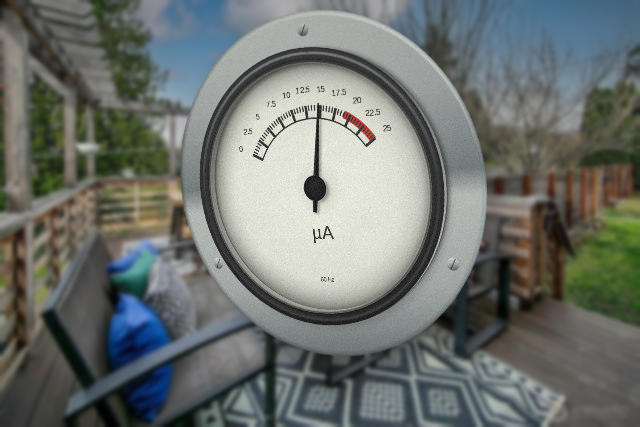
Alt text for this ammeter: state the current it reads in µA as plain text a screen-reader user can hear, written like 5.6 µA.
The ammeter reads 15 µA
